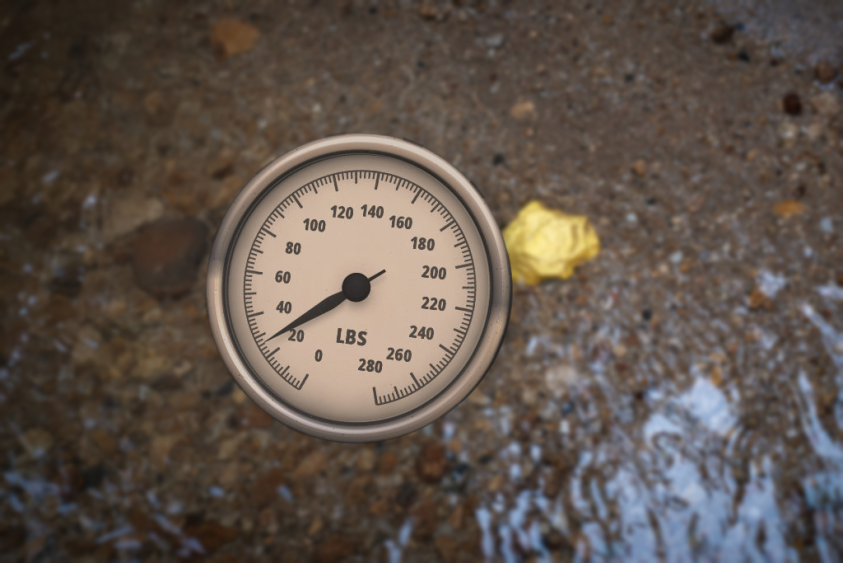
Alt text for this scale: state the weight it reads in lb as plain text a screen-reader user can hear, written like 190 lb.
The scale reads 26 lb
